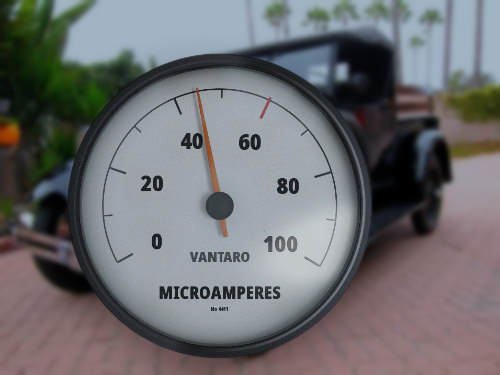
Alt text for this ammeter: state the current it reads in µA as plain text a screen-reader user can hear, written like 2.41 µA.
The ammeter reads 45 µA
